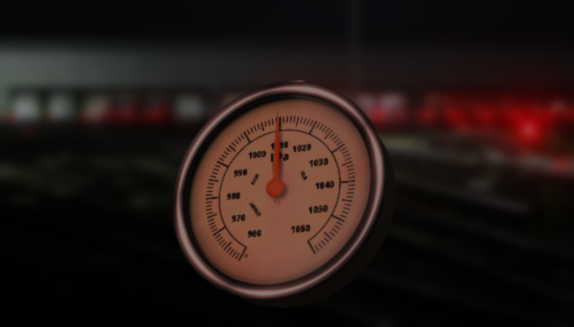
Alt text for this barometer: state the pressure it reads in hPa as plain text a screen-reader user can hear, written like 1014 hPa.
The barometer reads 1010 hPa
